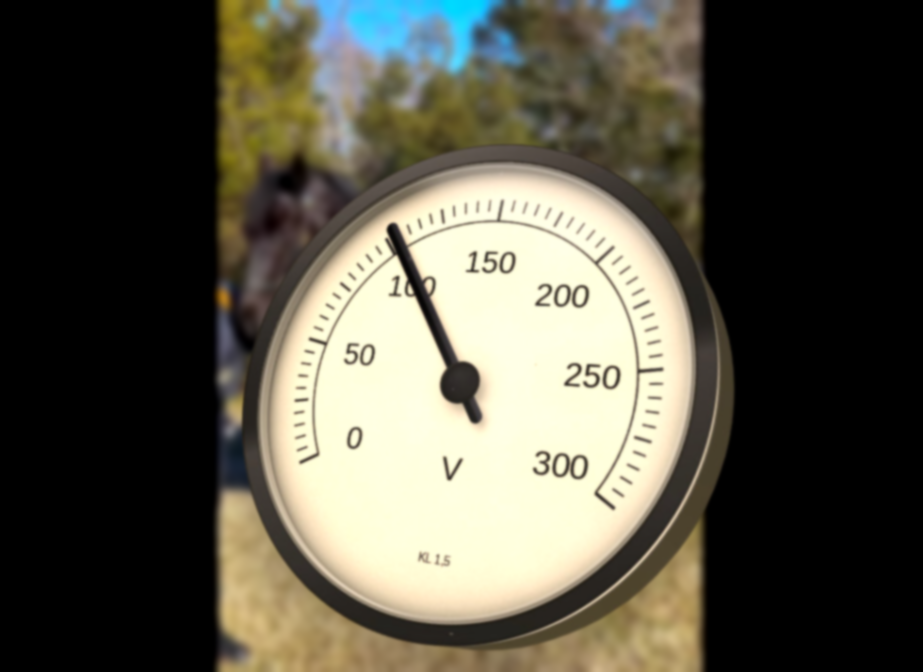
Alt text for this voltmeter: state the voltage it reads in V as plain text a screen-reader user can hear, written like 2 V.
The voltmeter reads 105 V
